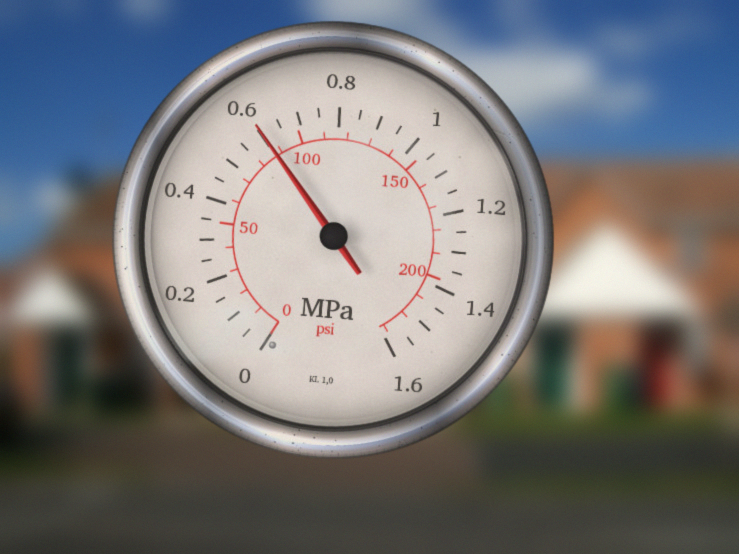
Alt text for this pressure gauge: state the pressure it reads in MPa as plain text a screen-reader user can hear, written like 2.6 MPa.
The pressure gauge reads 0.6 MPa
